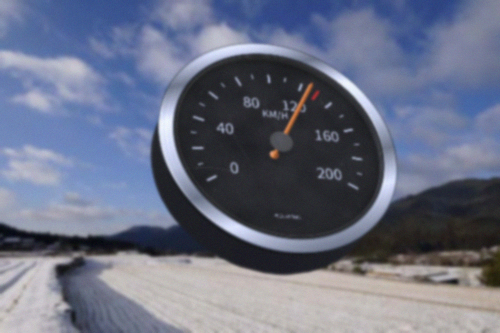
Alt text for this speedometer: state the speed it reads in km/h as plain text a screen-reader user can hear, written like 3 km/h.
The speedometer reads 125 km/h
